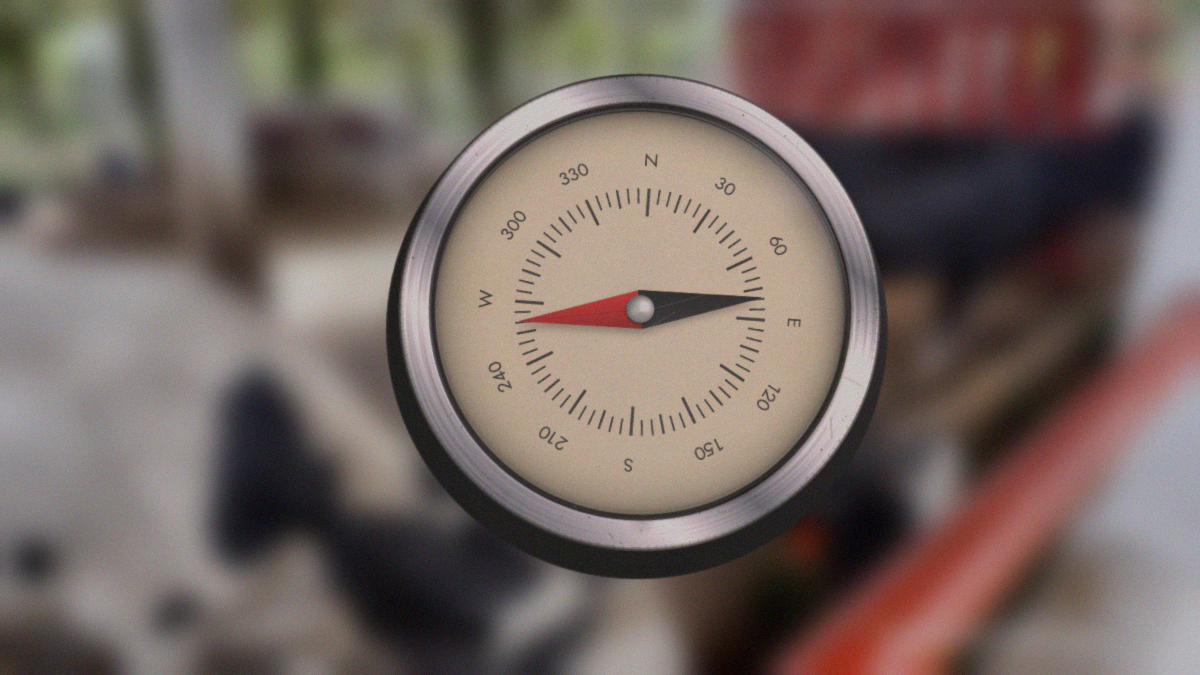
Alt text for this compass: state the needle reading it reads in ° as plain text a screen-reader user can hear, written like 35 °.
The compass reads 260 °
